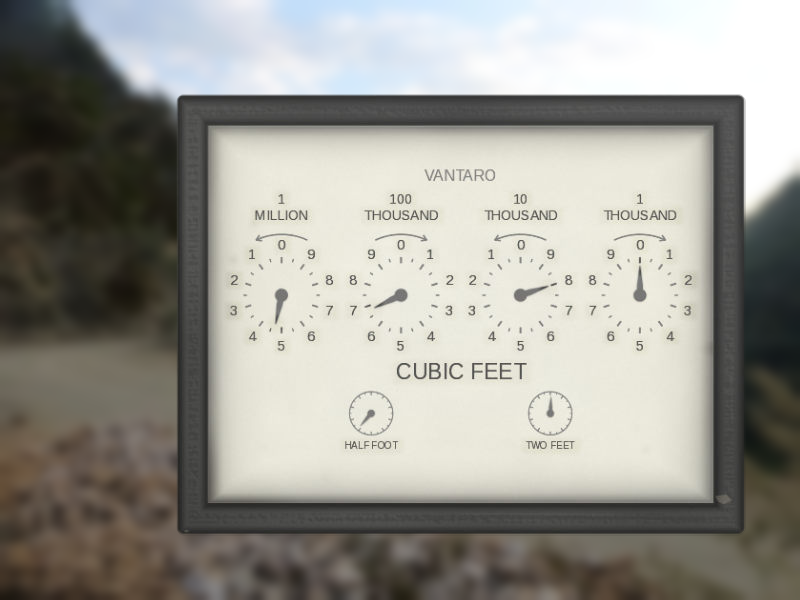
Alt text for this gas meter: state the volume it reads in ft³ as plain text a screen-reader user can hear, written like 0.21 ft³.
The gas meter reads 468000 ft³
